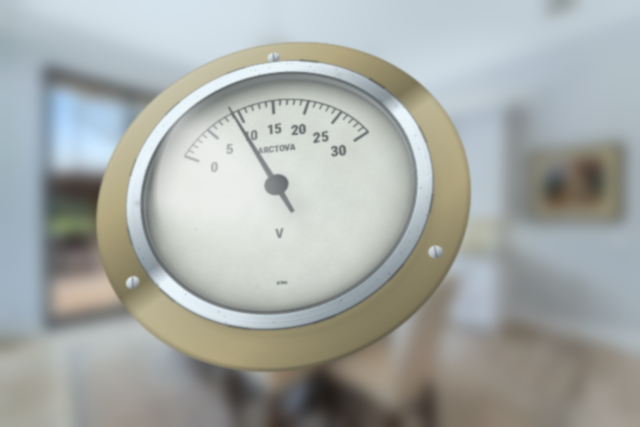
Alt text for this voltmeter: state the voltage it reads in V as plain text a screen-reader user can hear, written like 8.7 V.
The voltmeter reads 9 V
